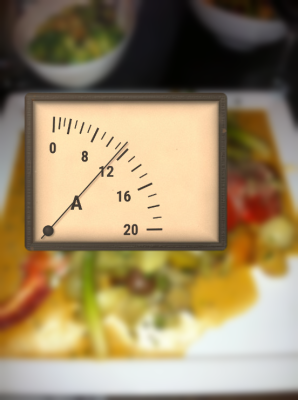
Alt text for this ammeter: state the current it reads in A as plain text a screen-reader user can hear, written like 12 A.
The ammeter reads 11.5 A
